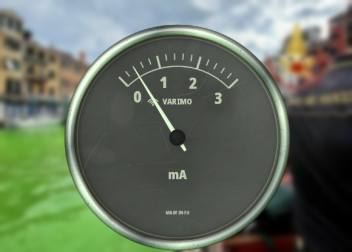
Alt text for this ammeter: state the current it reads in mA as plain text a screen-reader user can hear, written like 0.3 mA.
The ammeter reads 0.4 mA
